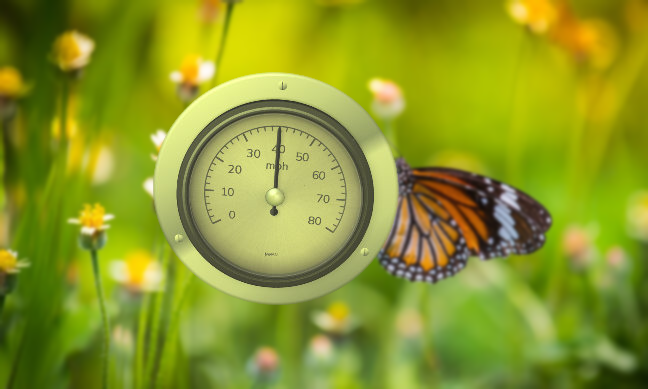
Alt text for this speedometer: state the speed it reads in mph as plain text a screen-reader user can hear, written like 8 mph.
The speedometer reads 40 mph
